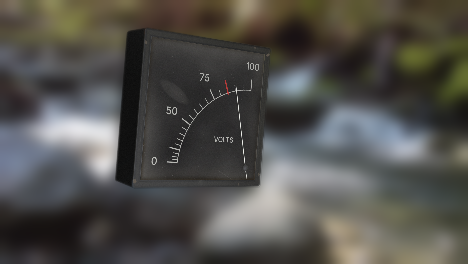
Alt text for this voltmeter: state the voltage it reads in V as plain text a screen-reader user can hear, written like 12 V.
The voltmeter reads 90 V
